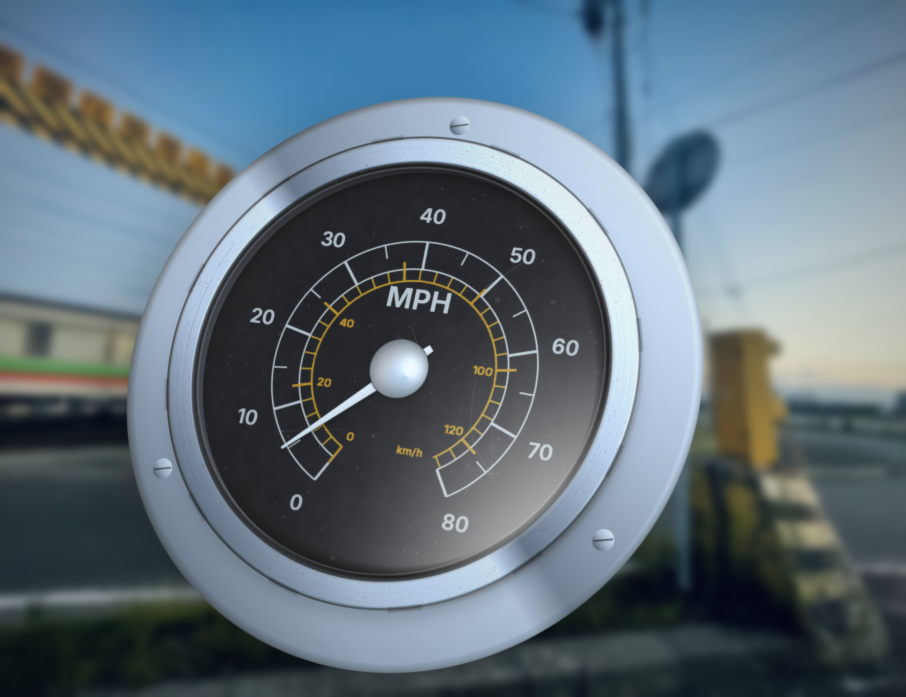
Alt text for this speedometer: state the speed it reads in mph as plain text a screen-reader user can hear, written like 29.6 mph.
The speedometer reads 5 mph
